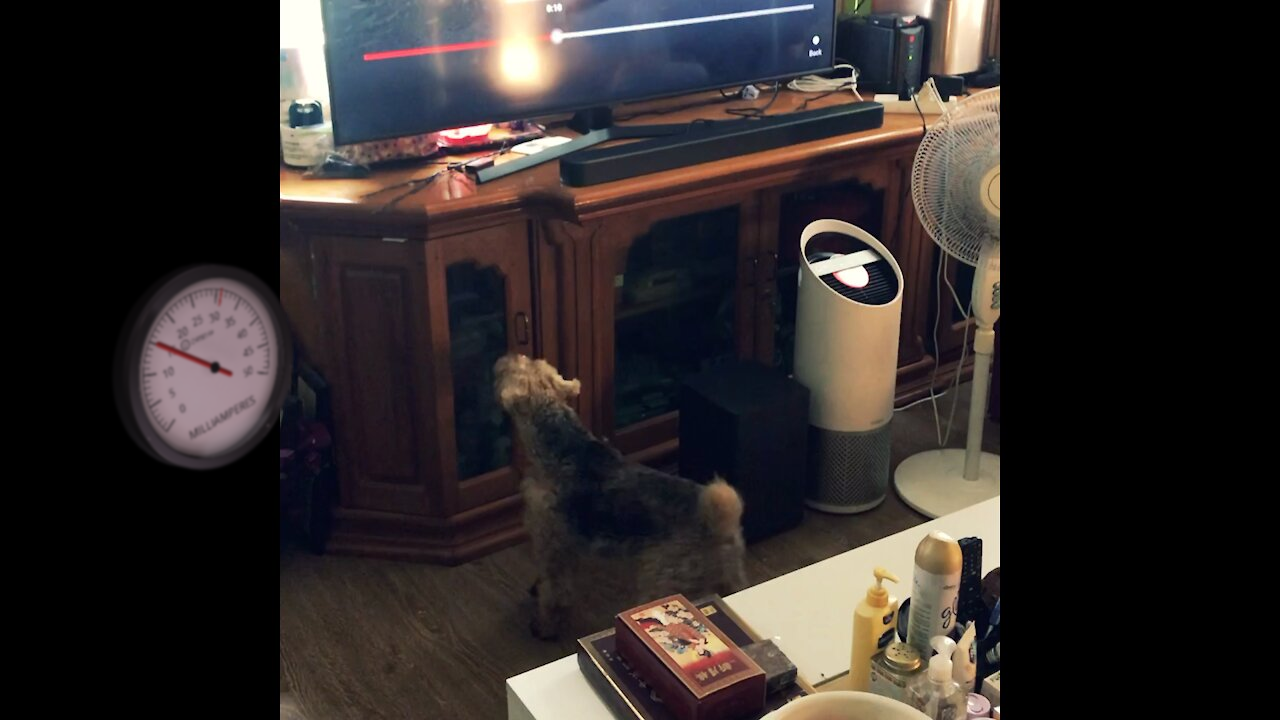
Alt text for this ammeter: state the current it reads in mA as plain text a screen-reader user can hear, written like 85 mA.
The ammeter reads 15 mA
